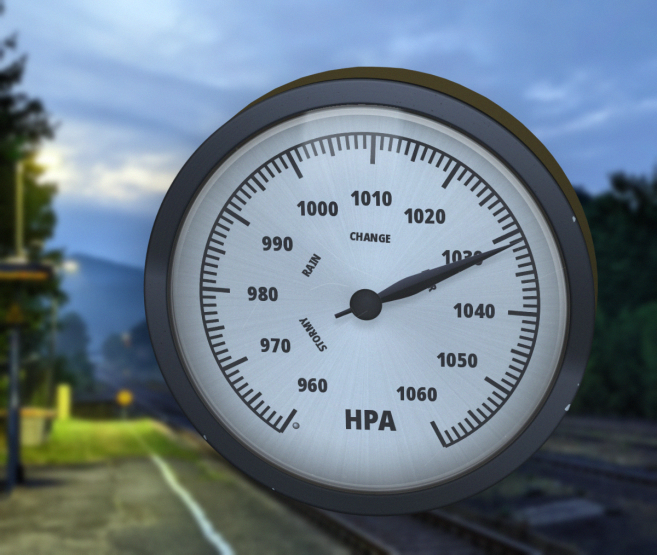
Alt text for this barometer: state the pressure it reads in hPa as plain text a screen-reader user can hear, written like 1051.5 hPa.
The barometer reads 1031 hPa
